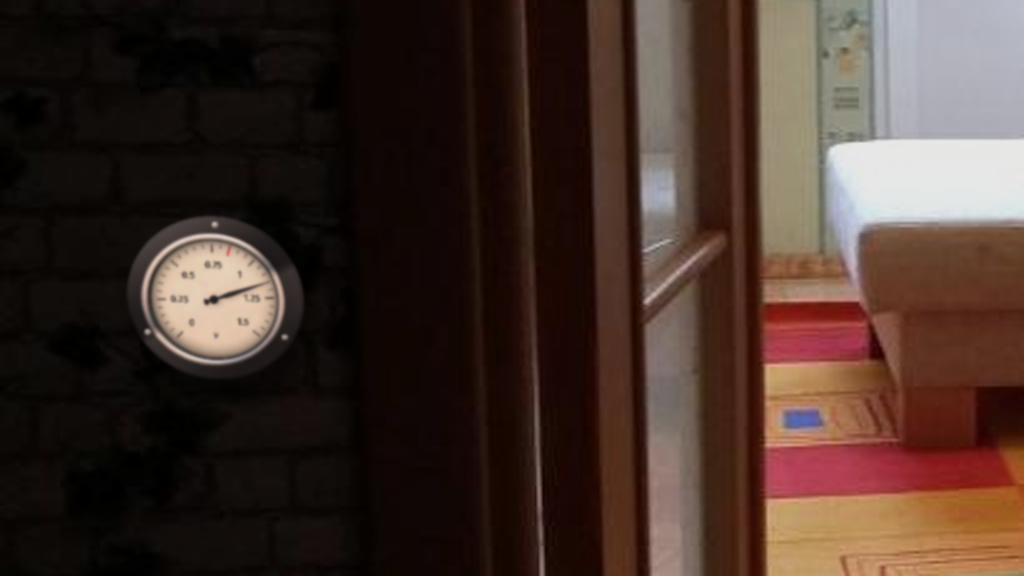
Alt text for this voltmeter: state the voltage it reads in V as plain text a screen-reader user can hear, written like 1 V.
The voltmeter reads 1.15 V
